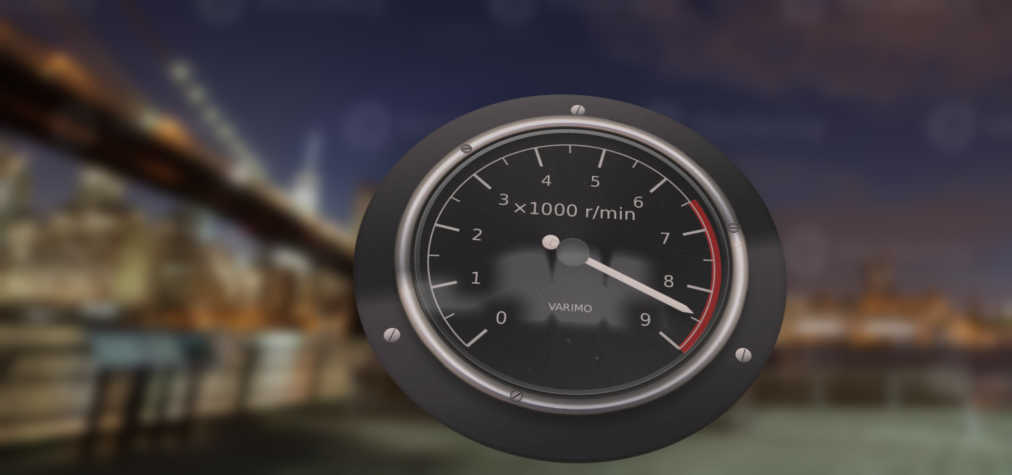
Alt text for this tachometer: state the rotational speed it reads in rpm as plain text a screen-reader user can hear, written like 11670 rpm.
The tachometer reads 8500 rpm
